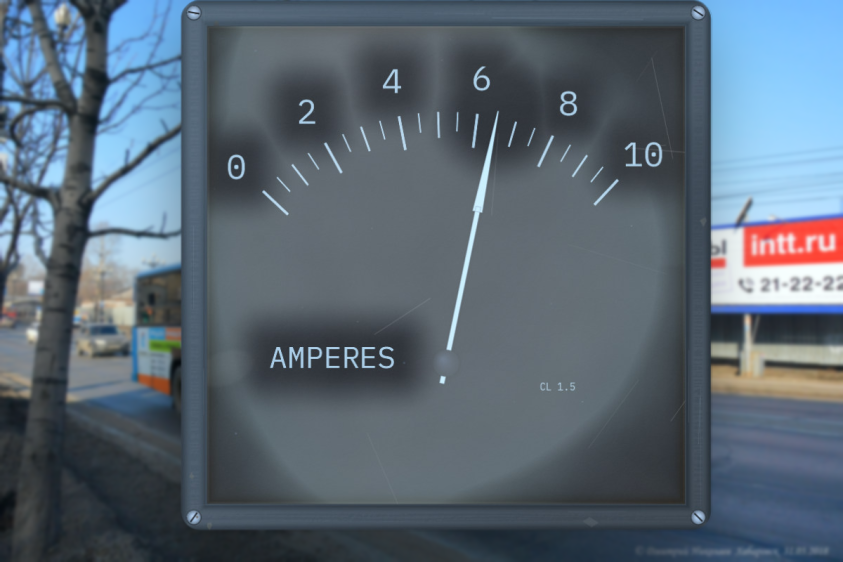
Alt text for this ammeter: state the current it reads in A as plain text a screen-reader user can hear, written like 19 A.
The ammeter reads 6.5 A
